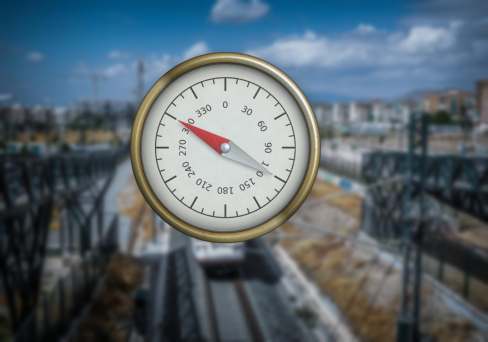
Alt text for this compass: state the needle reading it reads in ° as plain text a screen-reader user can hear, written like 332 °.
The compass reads 300 °
